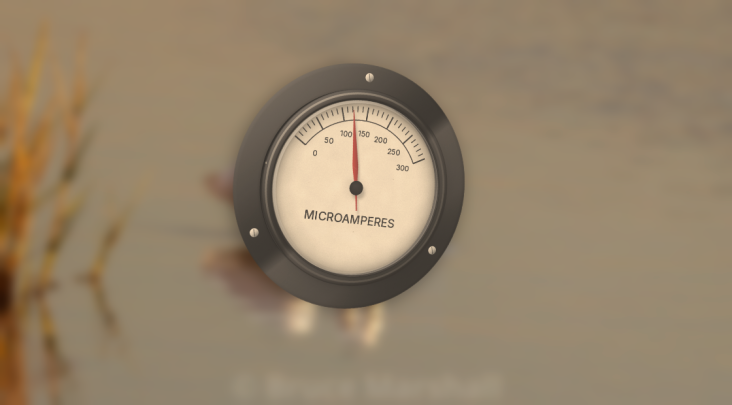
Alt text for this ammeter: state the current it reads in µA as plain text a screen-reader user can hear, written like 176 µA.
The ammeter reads 120 µA
